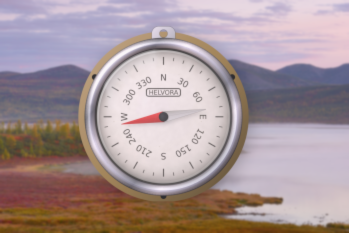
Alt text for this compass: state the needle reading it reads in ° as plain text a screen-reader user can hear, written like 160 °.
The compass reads 260 °
